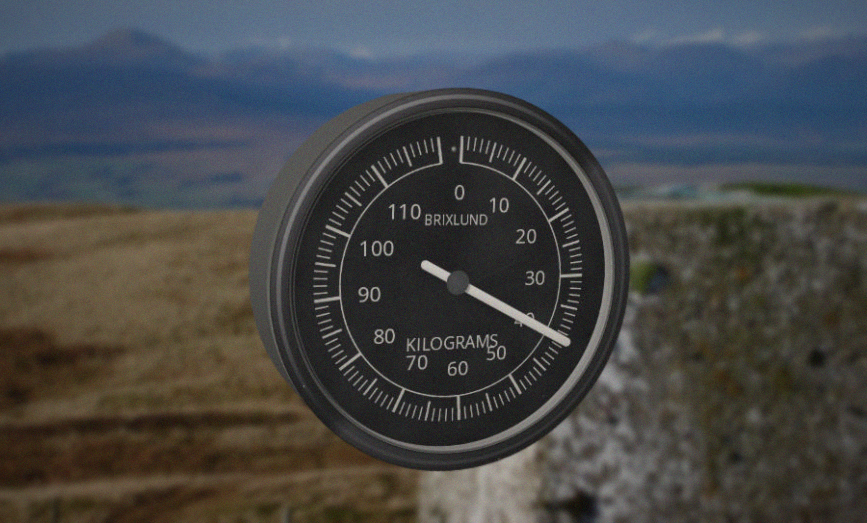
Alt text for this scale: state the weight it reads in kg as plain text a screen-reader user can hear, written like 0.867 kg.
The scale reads 40 kg
